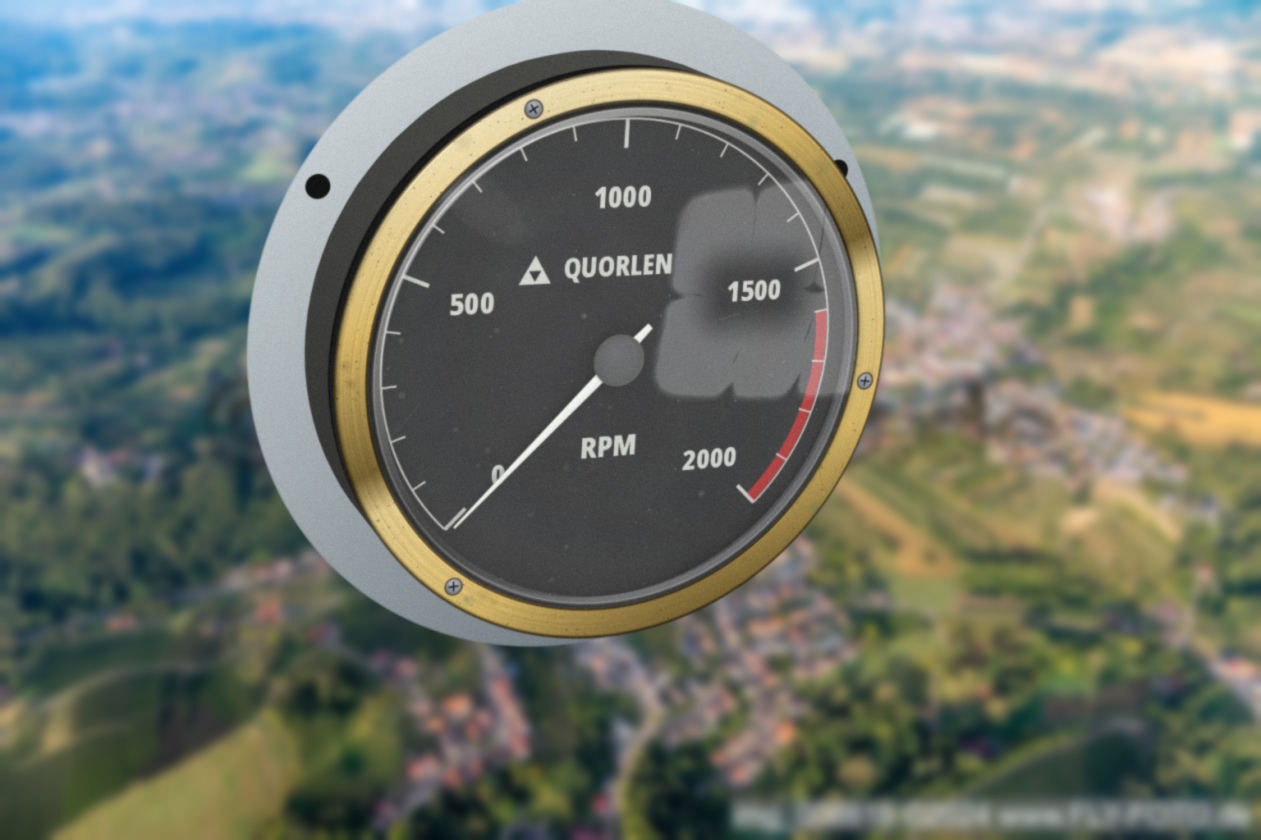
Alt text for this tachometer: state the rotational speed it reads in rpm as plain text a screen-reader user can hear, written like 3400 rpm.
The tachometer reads 0 rpm
